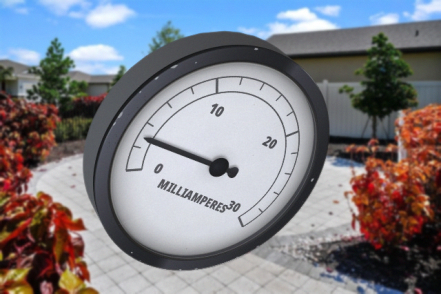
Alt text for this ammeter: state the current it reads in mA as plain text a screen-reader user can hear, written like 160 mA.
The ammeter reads 3 mA
